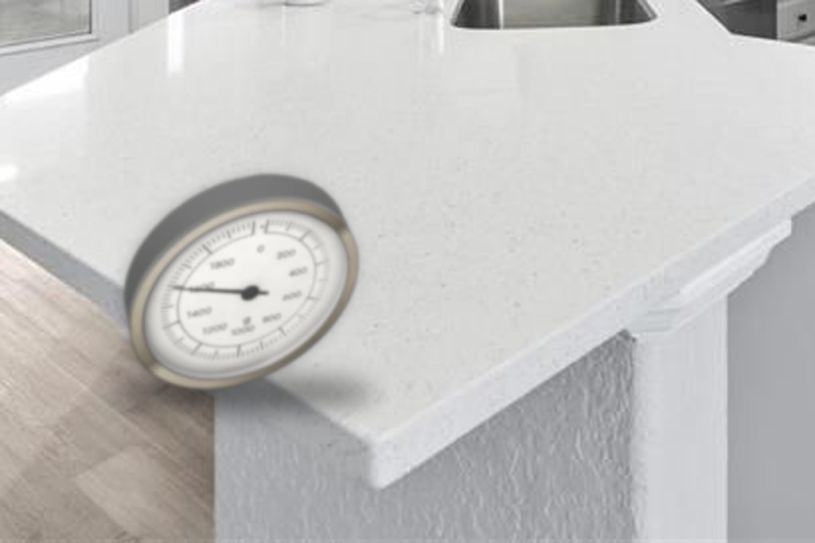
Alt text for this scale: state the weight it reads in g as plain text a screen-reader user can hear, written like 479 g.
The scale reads 1600 g
